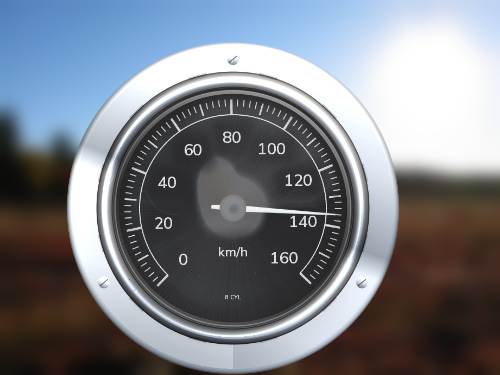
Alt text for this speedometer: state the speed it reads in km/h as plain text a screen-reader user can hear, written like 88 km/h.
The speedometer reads 136 km/h
